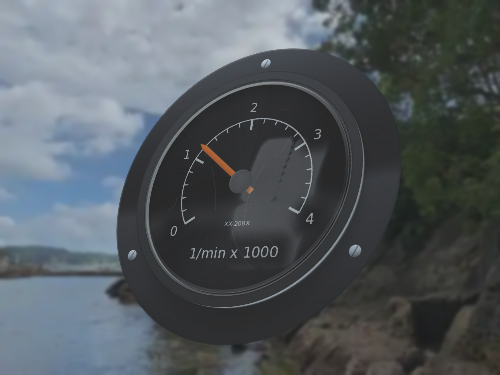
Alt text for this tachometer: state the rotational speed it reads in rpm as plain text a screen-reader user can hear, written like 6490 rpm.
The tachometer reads 1200 rpm
